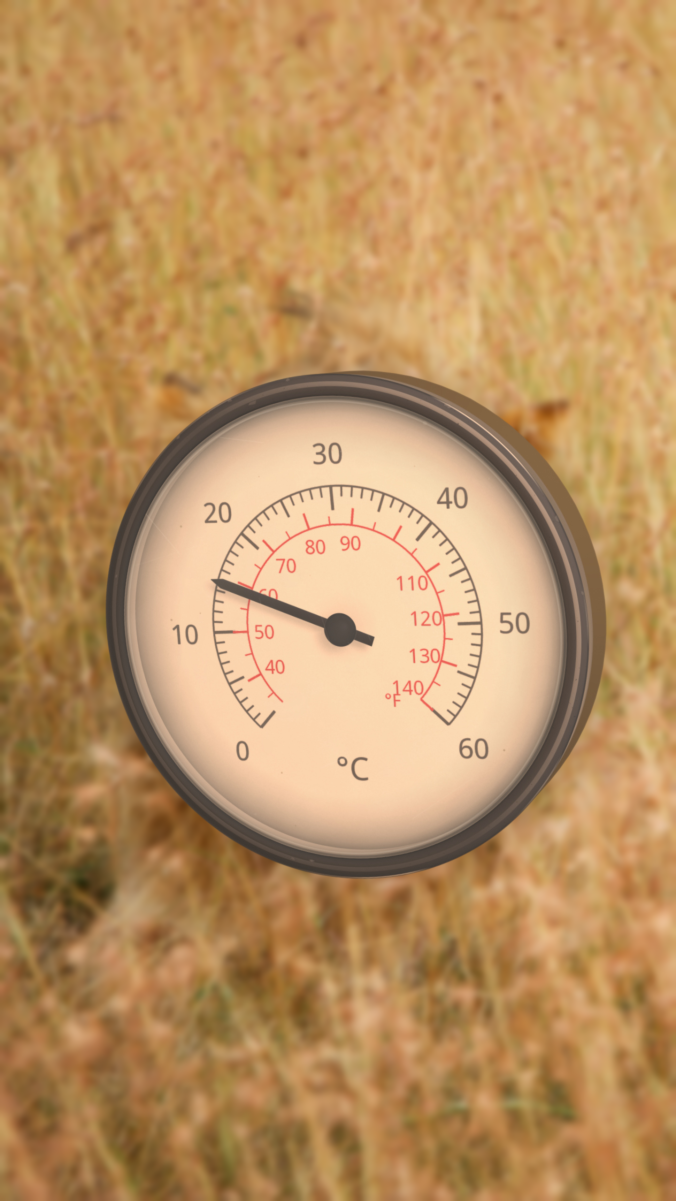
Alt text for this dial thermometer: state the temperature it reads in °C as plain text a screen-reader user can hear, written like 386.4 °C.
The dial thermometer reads 15 °C
